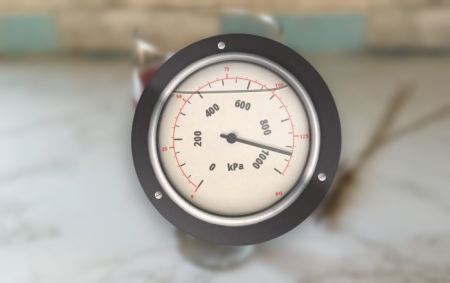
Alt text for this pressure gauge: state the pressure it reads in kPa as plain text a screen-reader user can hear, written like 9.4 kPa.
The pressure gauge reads 925 kPa
